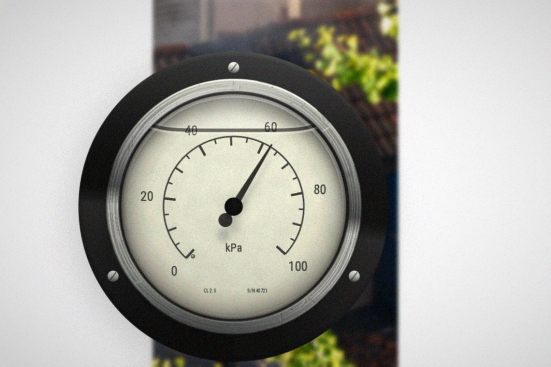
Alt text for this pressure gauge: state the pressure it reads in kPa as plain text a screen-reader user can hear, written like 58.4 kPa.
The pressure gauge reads 62.5 kPa
